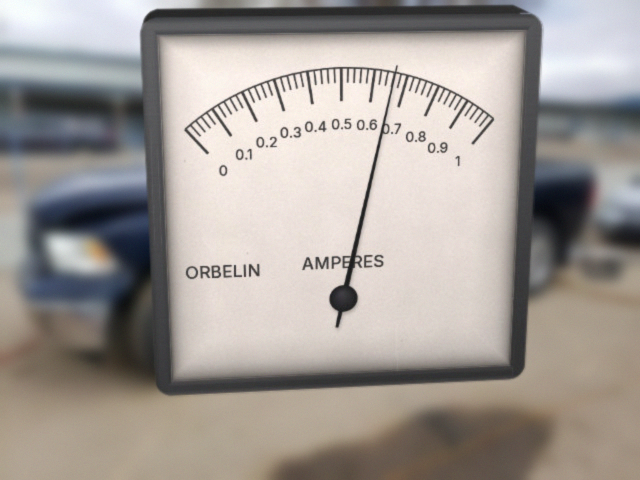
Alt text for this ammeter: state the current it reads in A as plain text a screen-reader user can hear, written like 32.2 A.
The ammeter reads 0.66 A
